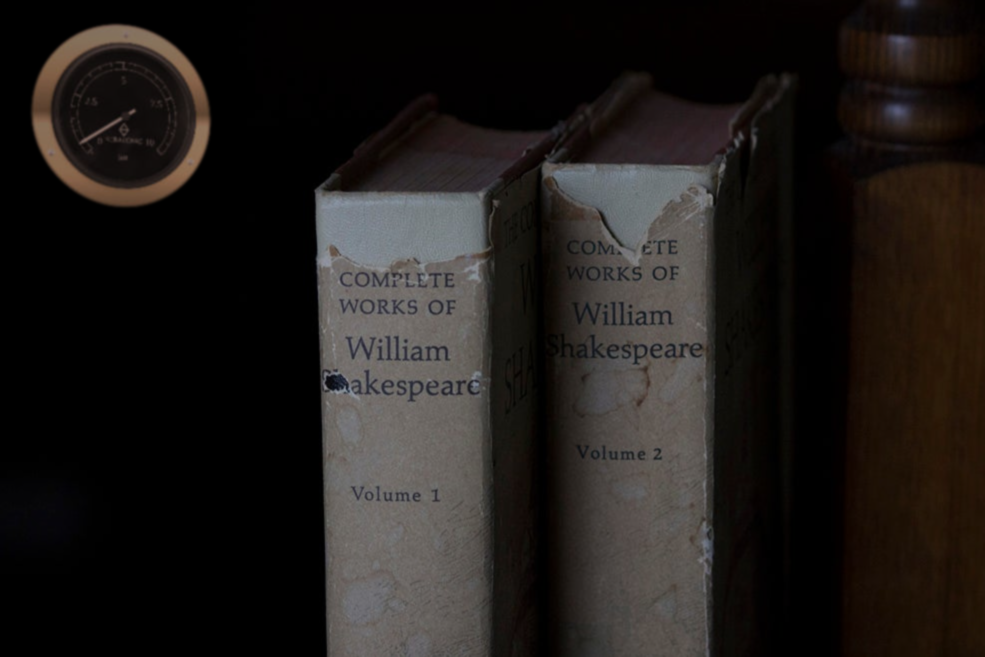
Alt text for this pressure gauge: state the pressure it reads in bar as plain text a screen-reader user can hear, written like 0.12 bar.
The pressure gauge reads 0.5 bar
